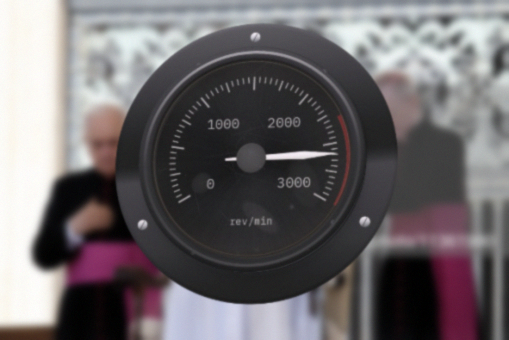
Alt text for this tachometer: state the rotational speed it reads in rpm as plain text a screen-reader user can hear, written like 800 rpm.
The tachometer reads 2600 rpm
